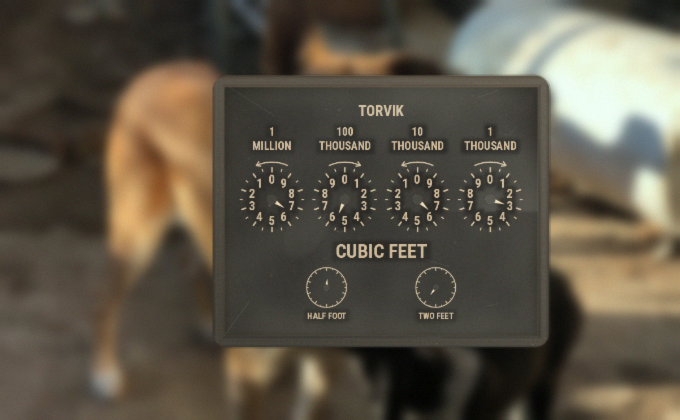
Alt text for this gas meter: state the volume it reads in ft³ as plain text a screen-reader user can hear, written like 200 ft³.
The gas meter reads 656300 ft³
